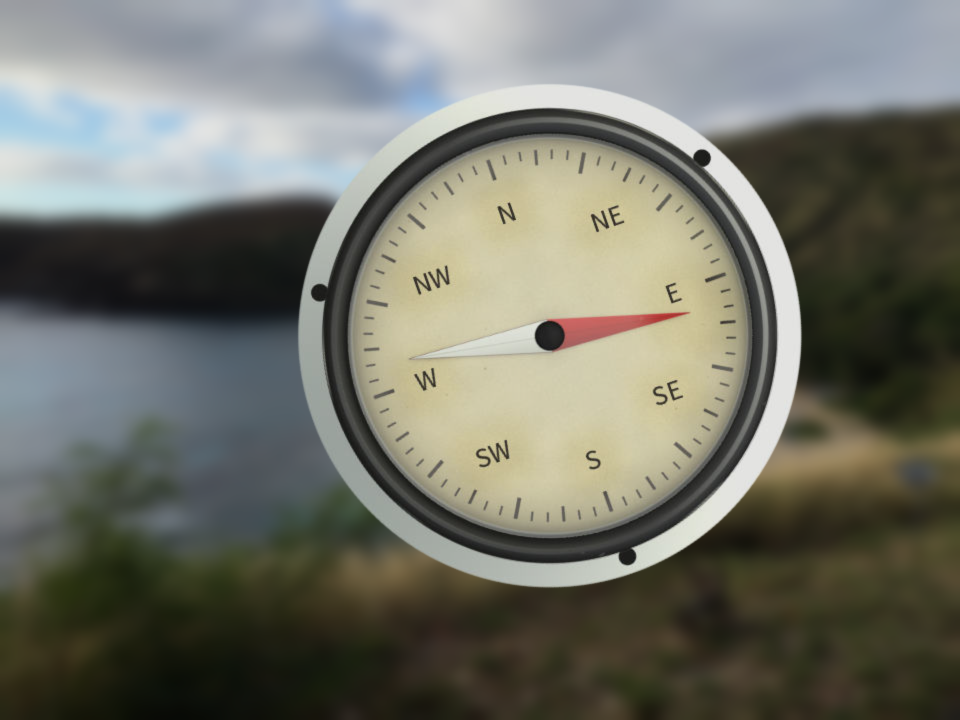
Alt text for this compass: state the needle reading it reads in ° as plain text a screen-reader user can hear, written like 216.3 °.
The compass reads 100 °
